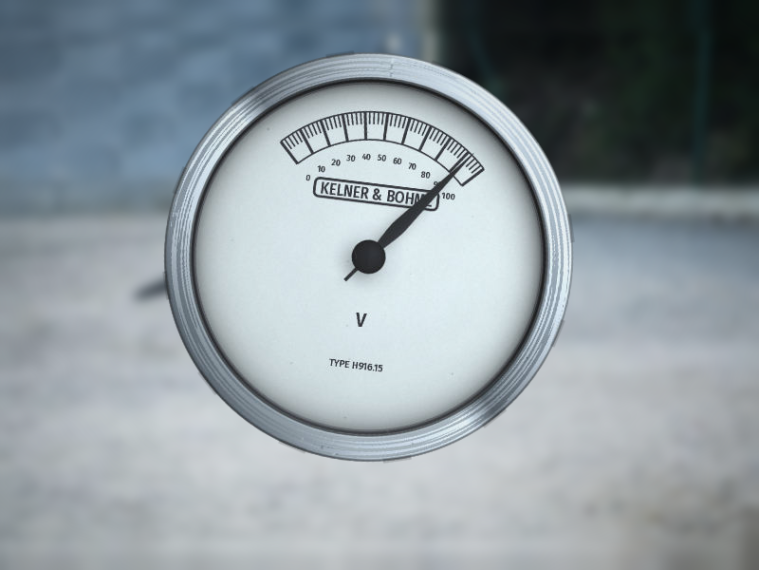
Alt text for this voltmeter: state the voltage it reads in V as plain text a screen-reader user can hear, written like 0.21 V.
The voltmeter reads 92 V
